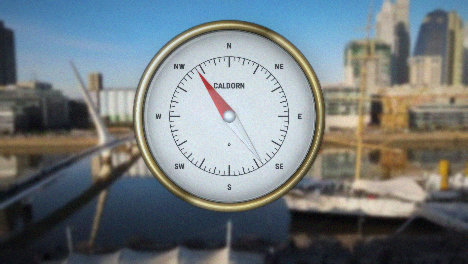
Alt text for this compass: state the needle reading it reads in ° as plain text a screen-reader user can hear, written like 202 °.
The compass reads 325 °
